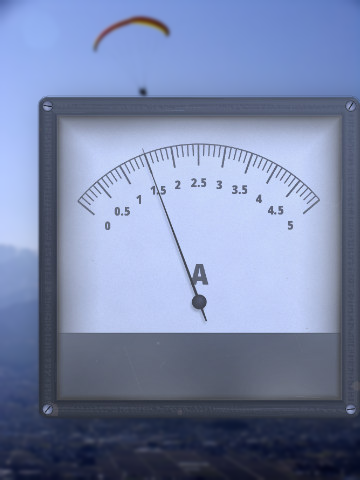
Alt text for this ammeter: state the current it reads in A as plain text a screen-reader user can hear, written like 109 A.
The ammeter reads 1.5 A
